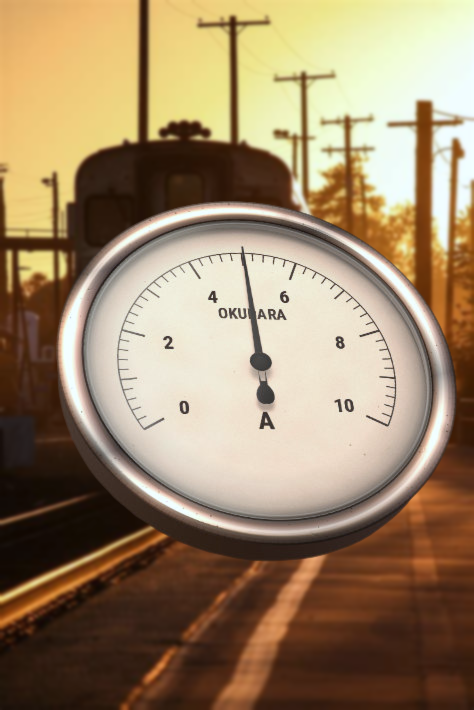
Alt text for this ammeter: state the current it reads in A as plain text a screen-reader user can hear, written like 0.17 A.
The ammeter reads 5 A
